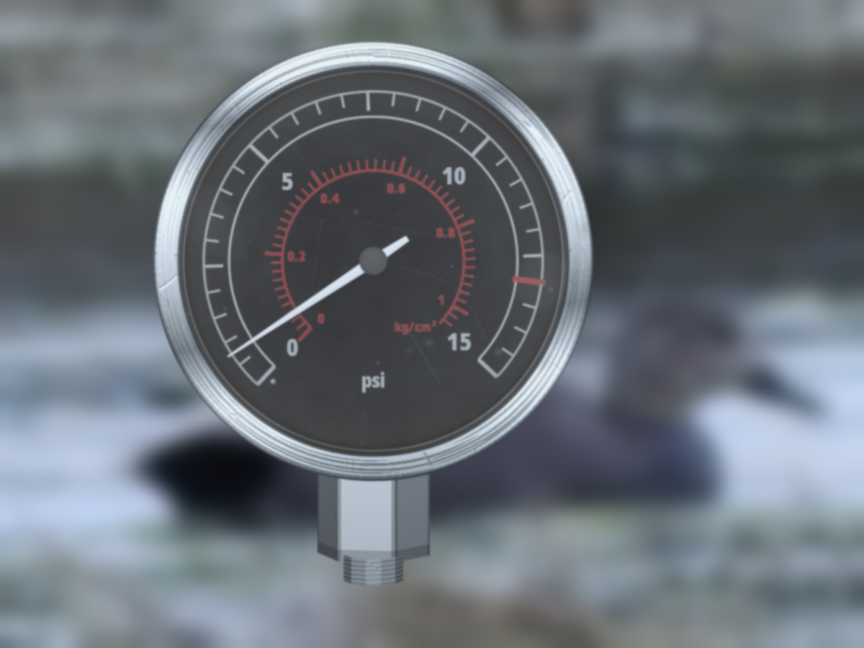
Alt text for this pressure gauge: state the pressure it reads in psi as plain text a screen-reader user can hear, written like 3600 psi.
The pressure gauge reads 0.75 psi
